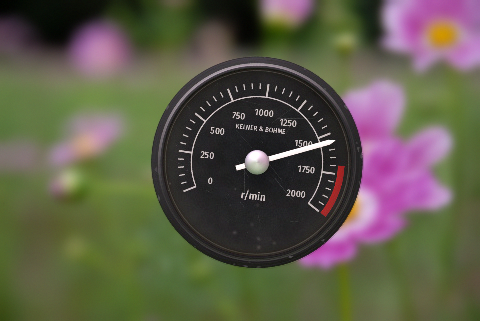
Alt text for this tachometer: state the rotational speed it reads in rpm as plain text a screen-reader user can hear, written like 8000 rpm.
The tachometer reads 1550 rpm
